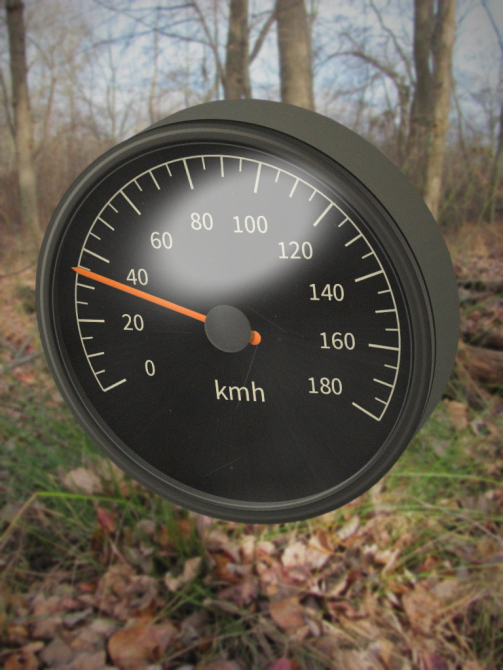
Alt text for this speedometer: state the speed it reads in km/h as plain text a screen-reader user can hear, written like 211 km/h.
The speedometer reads 35 km/h
